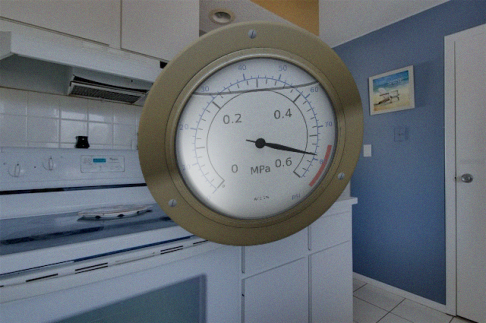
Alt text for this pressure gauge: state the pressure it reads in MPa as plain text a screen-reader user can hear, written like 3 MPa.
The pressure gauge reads 0.54 MPa
